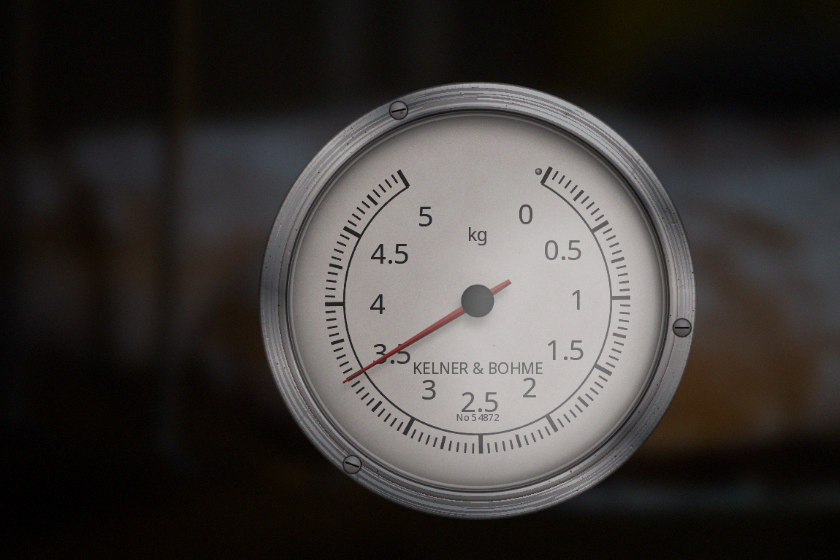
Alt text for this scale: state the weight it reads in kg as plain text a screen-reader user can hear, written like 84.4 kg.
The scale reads 3.5 kg
